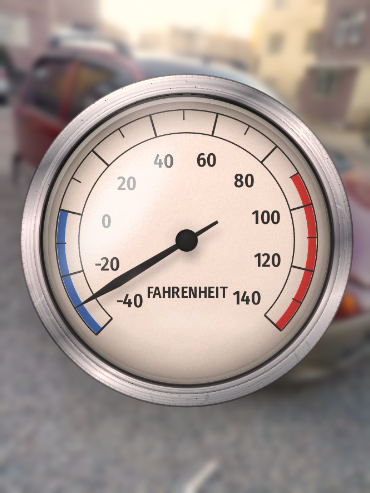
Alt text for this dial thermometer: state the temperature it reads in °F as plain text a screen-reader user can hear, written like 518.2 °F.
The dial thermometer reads -30 °F
